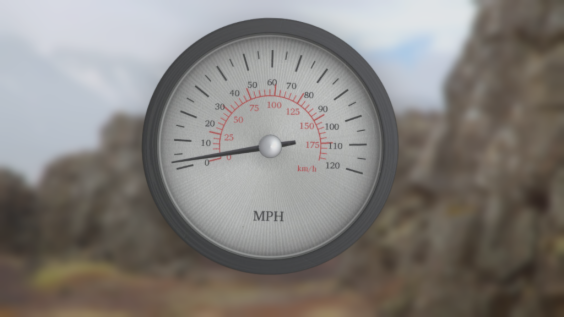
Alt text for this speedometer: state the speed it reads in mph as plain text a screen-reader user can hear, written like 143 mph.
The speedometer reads 2.5 mph
